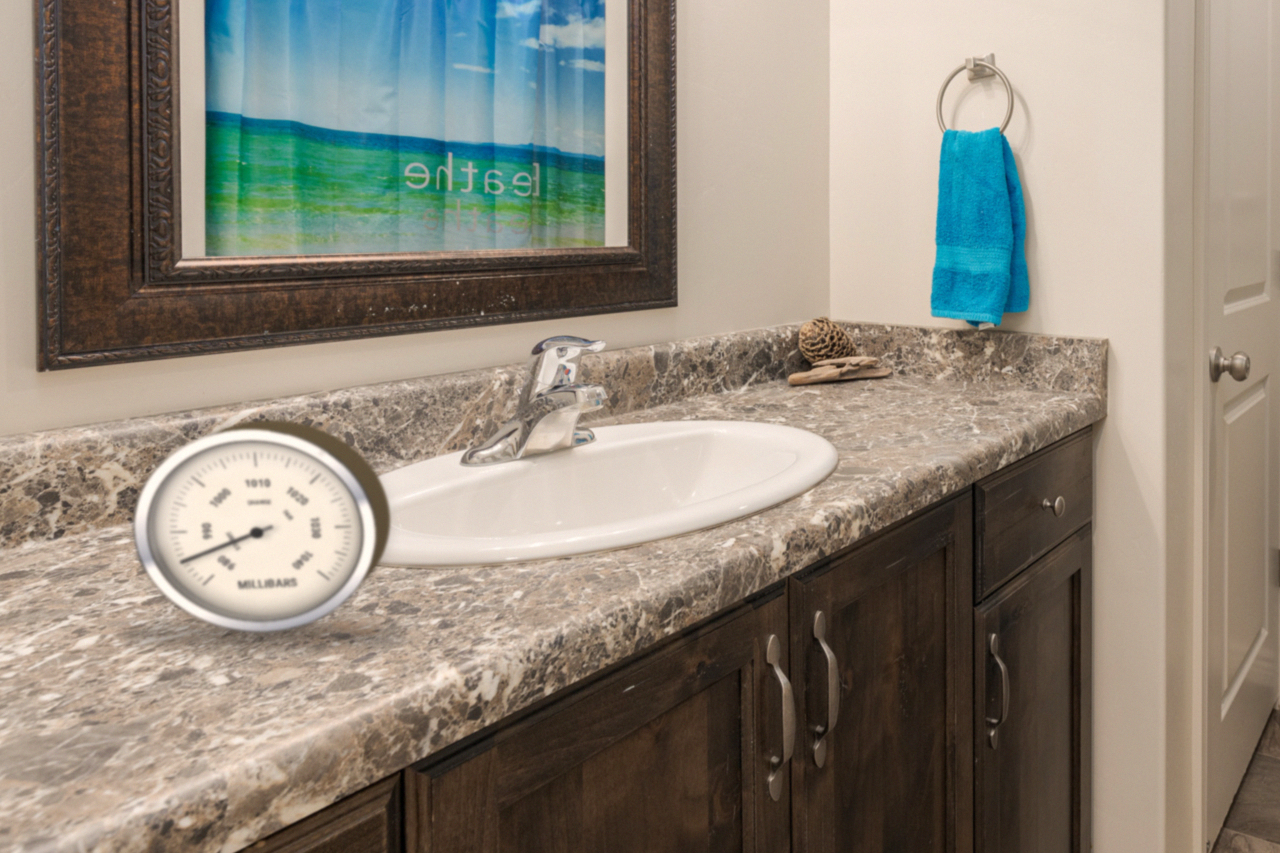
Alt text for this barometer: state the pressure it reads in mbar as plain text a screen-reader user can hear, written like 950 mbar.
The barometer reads 985 mbar
